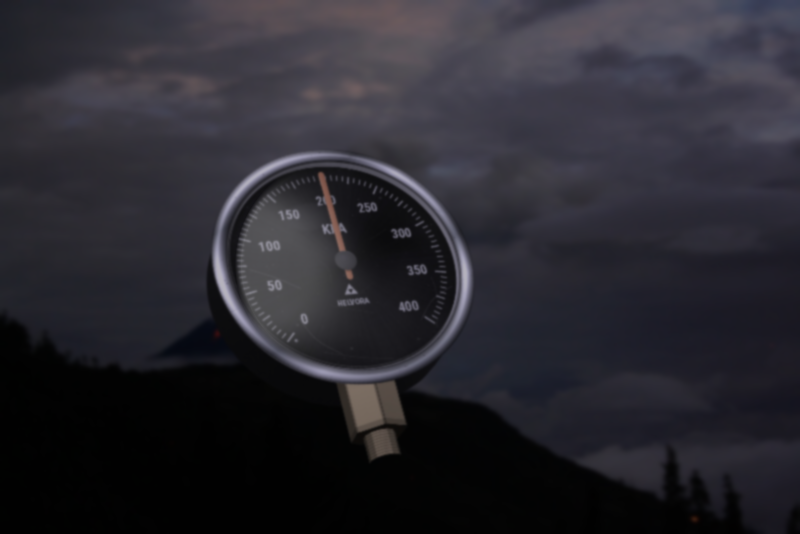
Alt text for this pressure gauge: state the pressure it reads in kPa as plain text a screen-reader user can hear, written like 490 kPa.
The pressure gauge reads 200 kPa
